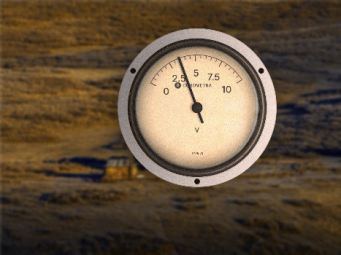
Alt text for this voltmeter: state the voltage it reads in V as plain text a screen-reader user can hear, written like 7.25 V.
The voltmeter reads 3.5 V
